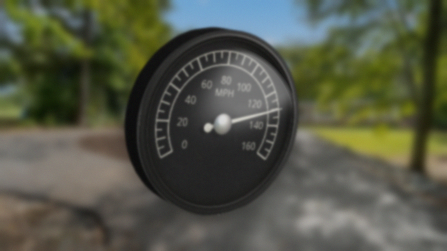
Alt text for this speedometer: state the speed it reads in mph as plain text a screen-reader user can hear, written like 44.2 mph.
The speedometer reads 130 mph
